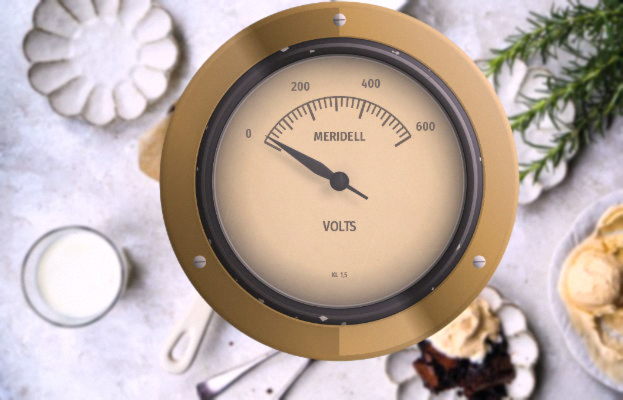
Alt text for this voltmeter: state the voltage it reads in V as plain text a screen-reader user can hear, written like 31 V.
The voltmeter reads 20 V
